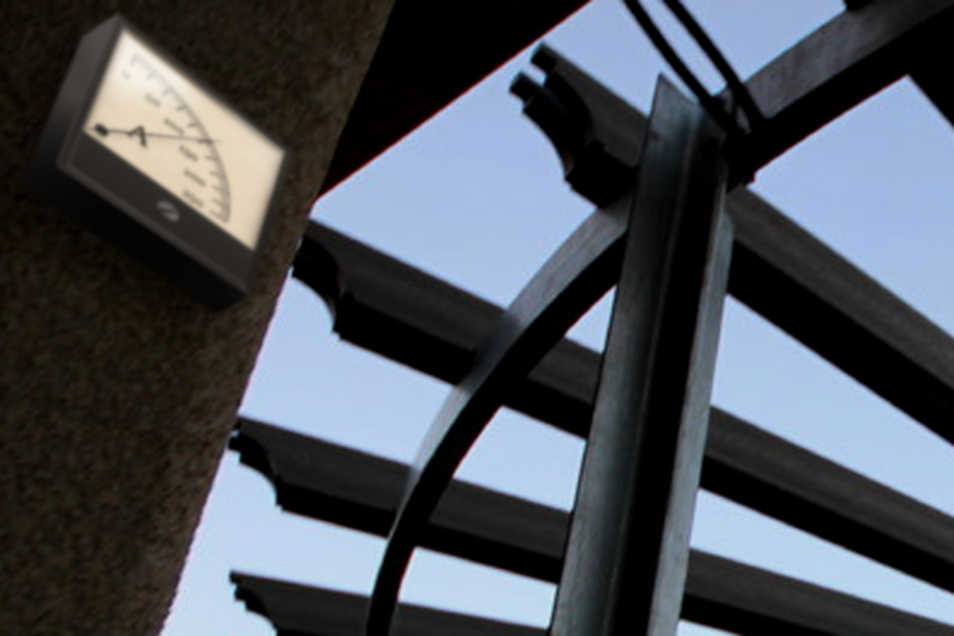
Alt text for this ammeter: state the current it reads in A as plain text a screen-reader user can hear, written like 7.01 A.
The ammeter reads 125 A
